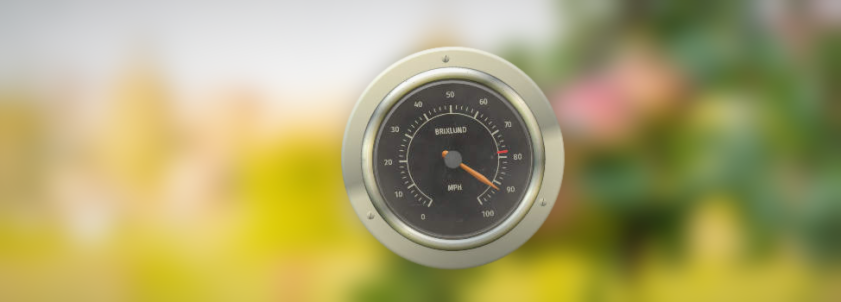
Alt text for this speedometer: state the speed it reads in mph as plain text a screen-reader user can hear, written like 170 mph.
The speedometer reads 92 mph
